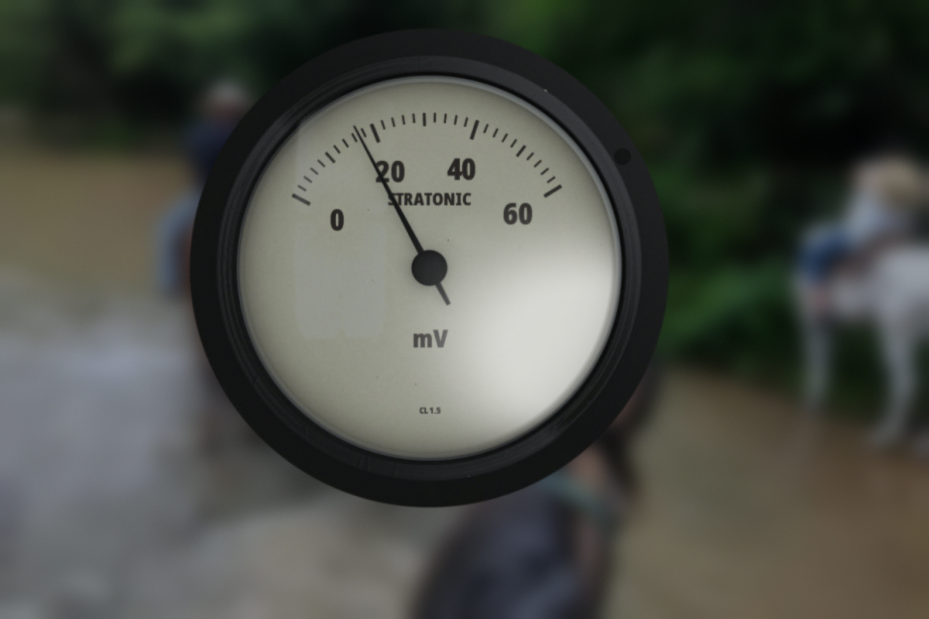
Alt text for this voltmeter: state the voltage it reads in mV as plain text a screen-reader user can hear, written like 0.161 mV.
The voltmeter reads 17 mV
